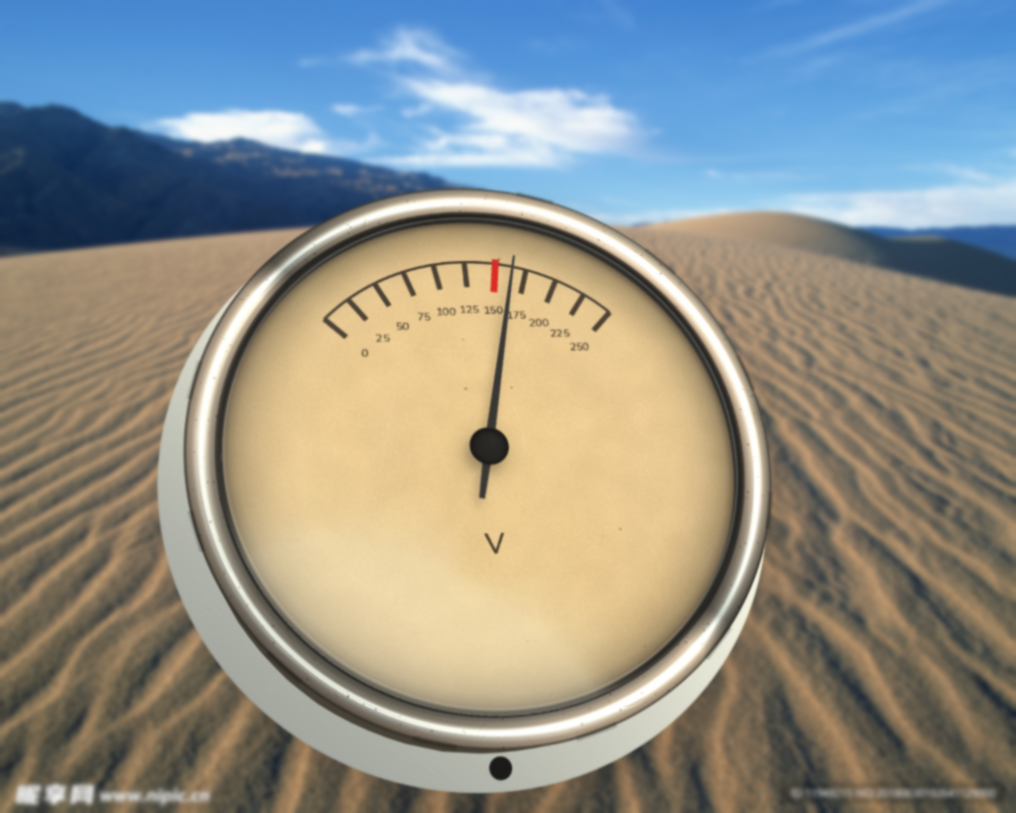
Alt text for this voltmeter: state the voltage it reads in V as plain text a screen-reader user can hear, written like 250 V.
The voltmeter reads 162.5 V
